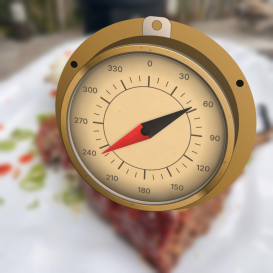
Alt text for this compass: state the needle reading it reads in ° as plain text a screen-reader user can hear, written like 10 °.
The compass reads 235 °
